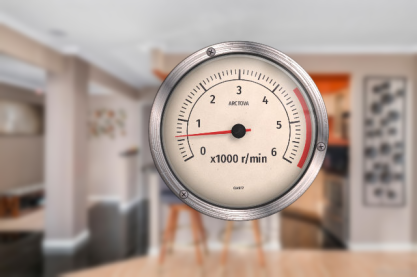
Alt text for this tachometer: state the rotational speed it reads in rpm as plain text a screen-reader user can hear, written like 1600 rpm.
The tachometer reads 600 rpm
